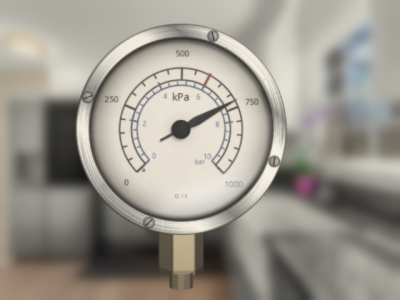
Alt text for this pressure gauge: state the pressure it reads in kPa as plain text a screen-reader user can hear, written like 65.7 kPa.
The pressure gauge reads 725 kPa
